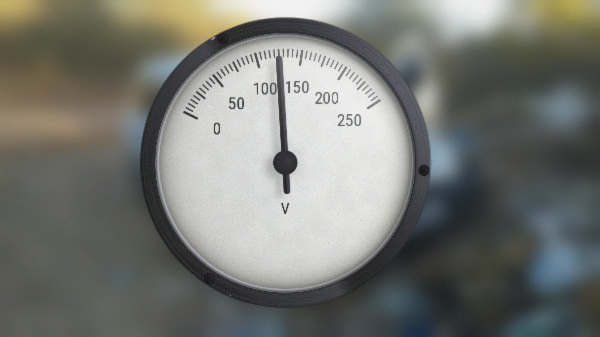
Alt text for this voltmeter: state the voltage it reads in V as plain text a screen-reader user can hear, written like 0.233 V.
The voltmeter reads 125 V
